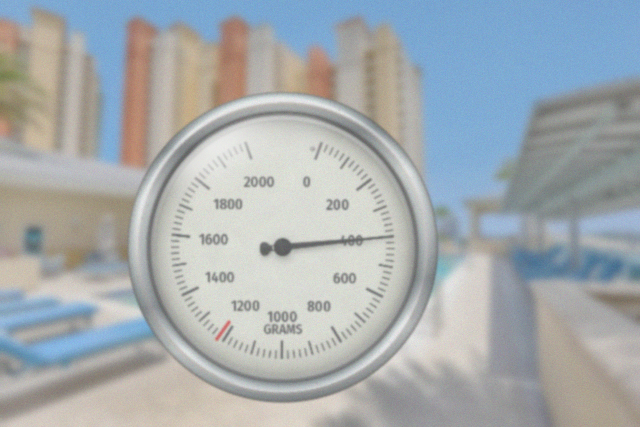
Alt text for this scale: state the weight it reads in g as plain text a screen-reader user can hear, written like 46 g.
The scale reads 400 g
